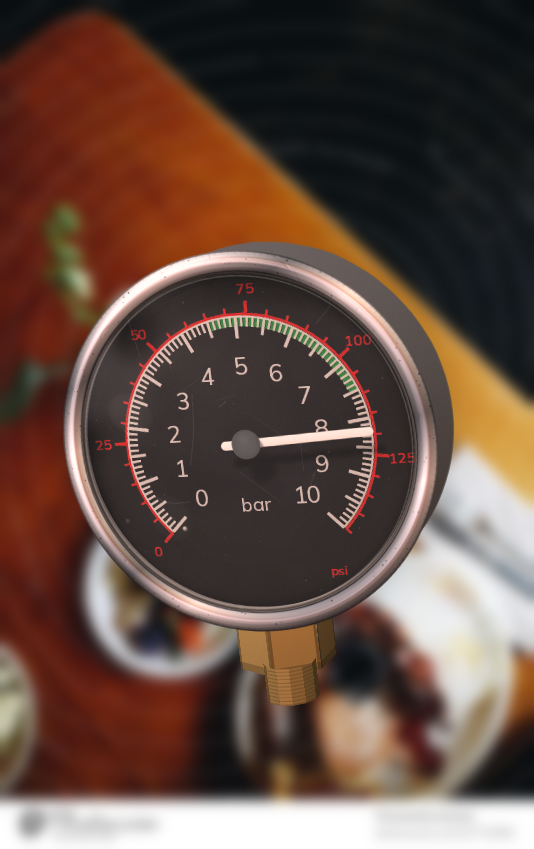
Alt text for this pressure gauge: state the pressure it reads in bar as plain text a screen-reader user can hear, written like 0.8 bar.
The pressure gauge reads 8.2 bar
